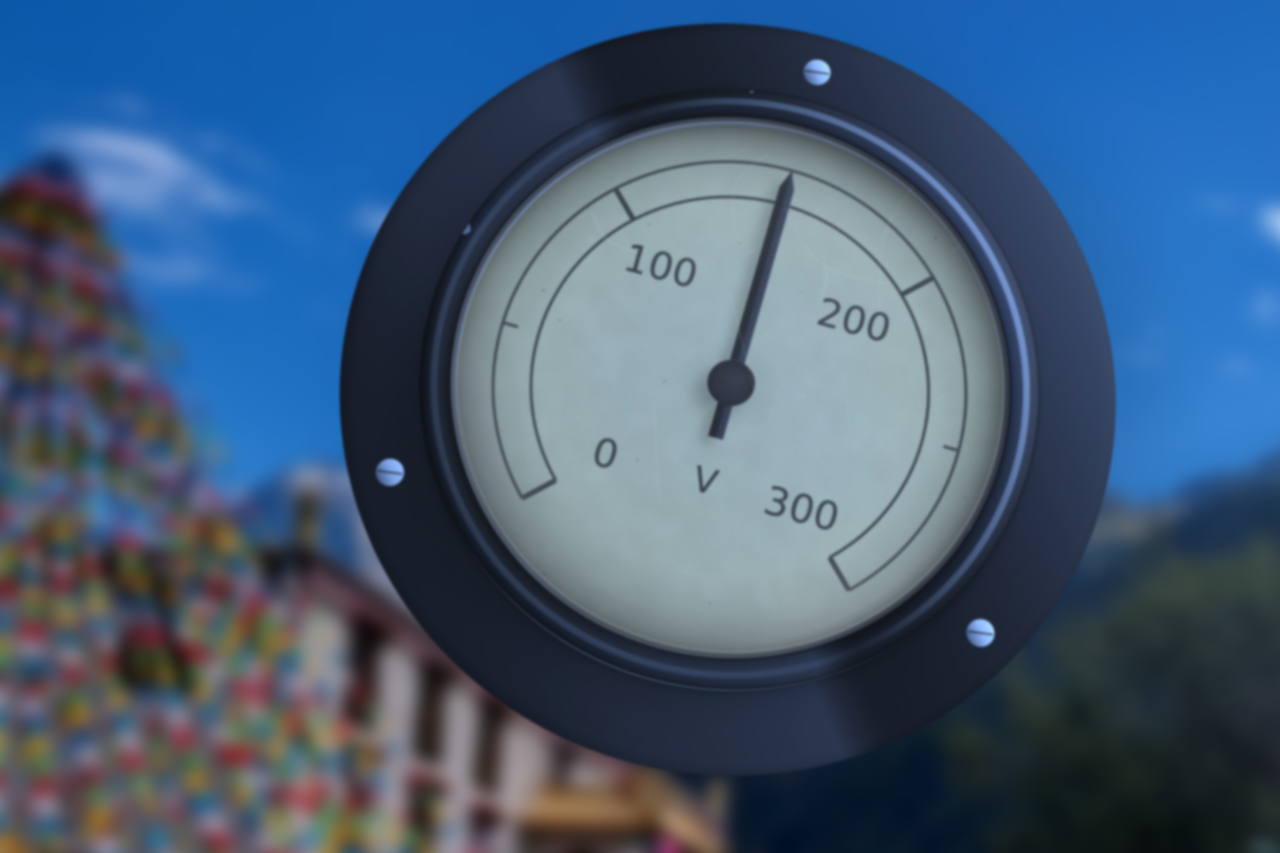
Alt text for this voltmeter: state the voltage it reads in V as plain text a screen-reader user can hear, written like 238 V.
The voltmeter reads 150 V
